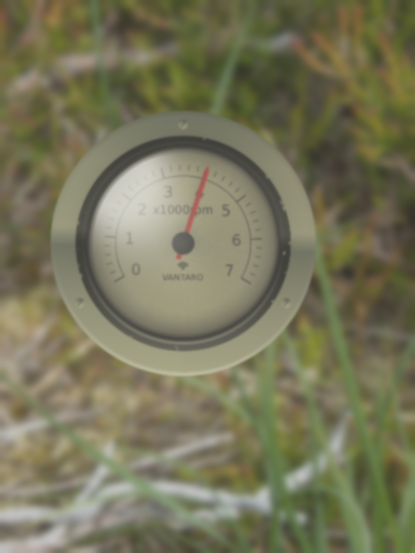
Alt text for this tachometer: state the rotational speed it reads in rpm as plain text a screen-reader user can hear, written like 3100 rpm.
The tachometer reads 4000 rpm
